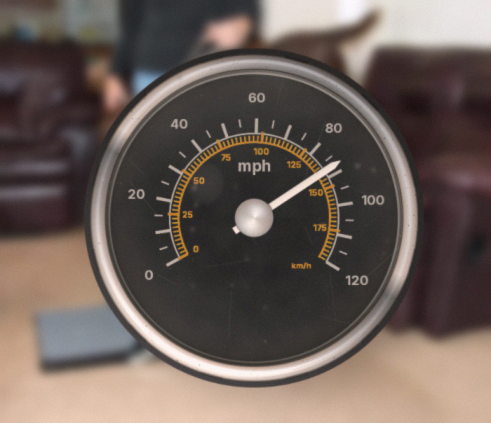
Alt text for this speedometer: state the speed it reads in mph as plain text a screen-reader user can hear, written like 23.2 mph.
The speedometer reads 87.5 mph
